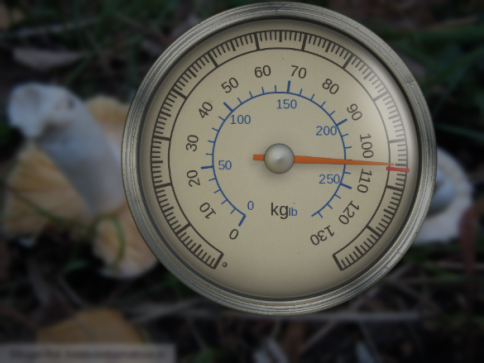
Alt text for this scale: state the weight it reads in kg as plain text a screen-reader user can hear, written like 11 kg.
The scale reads 105 kg
